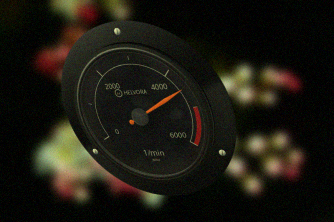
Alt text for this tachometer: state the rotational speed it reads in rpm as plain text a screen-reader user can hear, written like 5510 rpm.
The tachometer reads 4500 rpm
